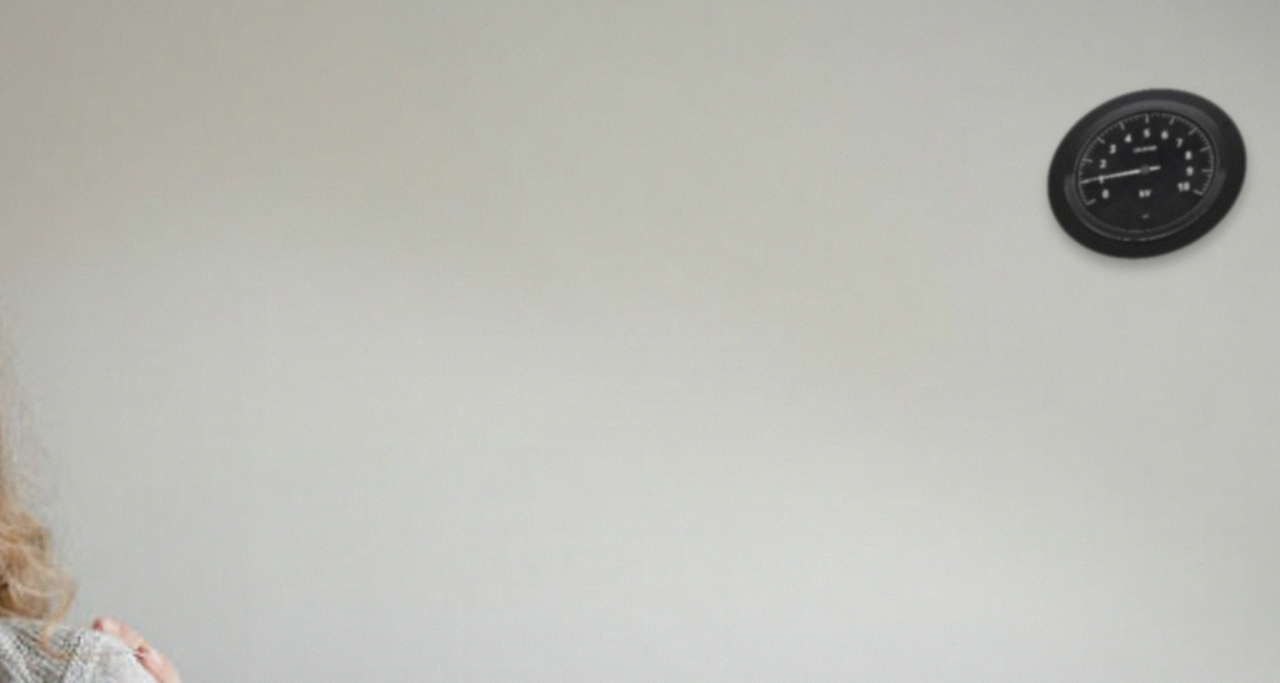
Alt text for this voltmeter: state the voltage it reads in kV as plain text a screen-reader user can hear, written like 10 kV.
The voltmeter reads 1 kV
